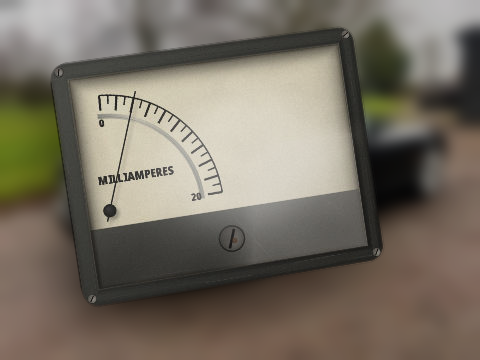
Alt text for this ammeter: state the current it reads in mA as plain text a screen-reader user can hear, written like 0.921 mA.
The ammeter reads 4 mA
